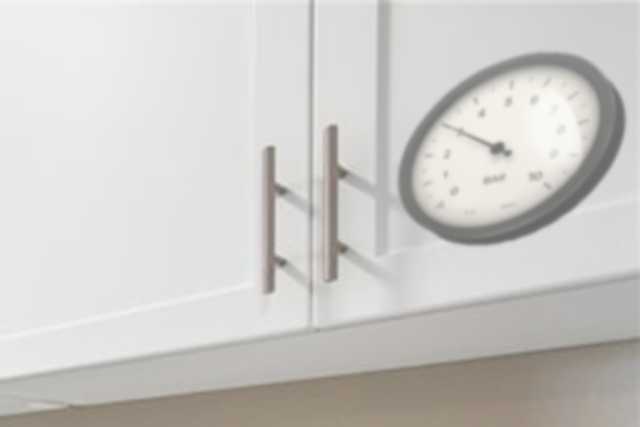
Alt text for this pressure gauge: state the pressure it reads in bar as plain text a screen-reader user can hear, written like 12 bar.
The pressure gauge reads 3 bar
